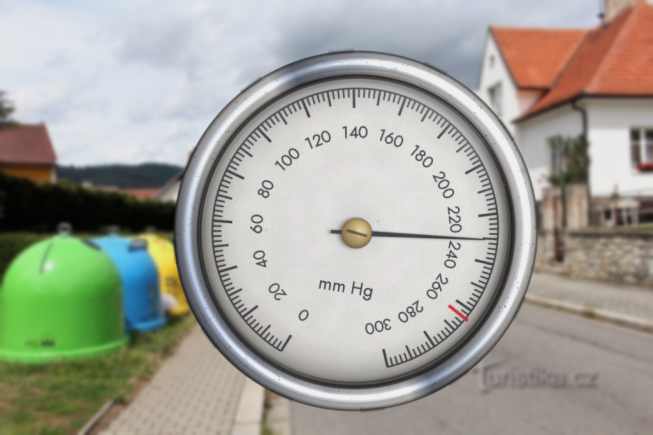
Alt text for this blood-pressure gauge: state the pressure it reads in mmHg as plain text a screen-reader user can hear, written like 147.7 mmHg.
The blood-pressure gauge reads 230 mmHg
